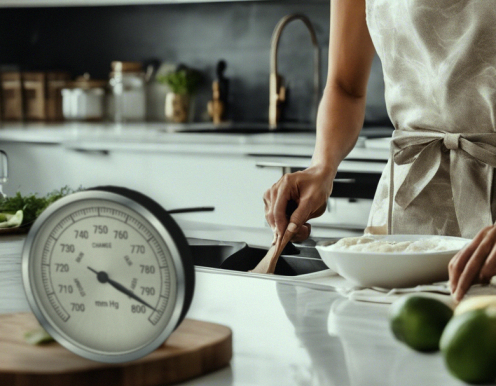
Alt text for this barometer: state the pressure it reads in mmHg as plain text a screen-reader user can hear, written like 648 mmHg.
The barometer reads 795 mmHg
